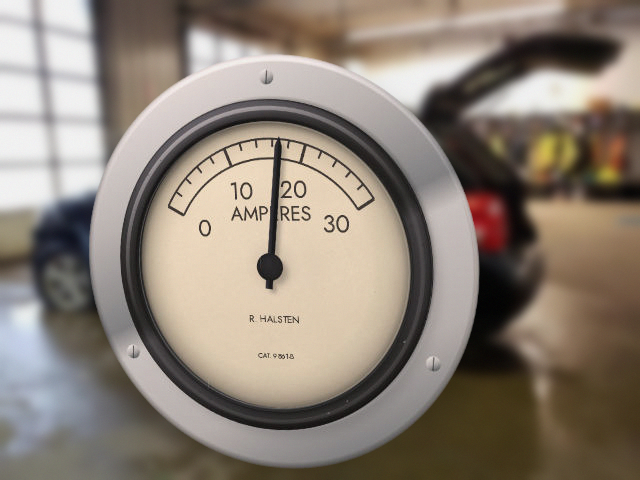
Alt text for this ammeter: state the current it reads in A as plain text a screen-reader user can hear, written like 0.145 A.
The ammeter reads 17 A
